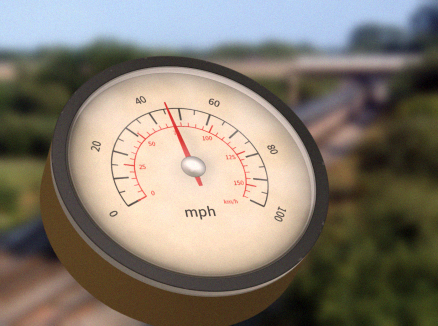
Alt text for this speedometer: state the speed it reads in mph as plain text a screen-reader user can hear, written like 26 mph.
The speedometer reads 45 mph
